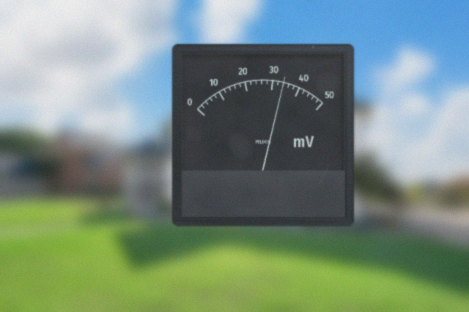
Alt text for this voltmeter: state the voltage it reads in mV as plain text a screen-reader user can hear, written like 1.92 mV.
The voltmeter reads 34 mV
